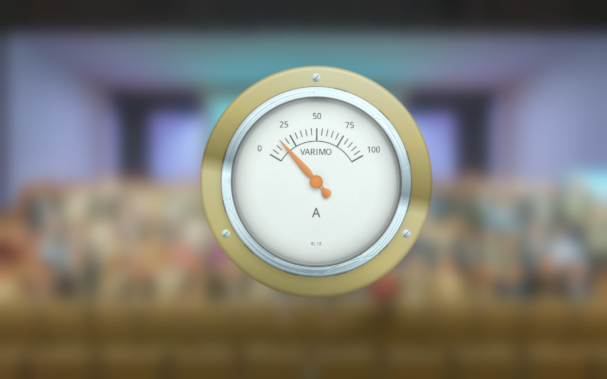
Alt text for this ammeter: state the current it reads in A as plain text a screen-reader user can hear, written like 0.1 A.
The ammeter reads 15 A
